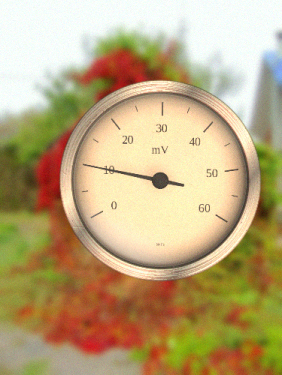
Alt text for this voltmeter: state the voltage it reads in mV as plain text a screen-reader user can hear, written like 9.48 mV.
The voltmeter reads 10 mV
